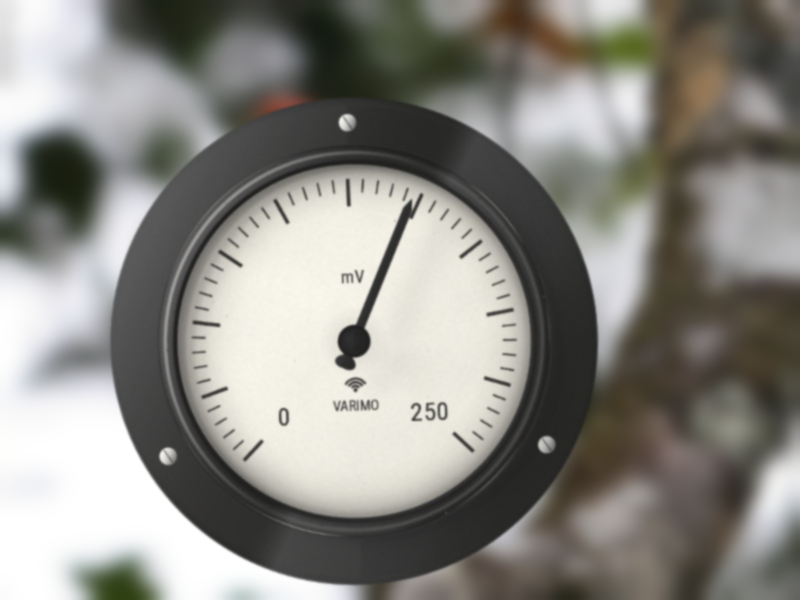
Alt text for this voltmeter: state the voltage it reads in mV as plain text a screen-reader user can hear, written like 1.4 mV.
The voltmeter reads 147.5 mV
